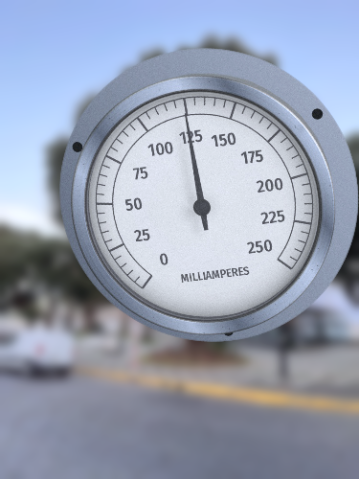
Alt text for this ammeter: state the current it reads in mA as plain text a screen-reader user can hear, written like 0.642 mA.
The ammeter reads 125 mA
